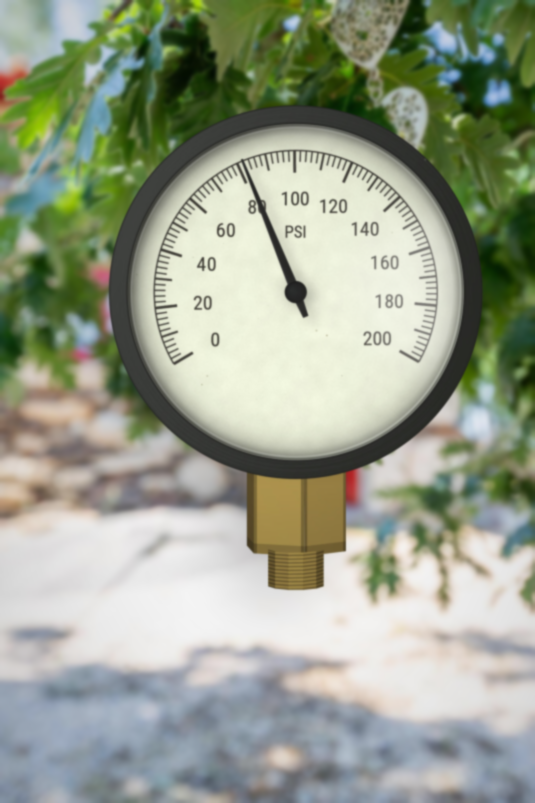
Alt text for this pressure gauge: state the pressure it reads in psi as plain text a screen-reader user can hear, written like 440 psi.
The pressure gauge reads 82 psi
